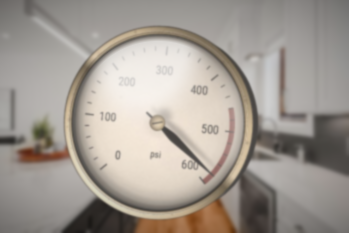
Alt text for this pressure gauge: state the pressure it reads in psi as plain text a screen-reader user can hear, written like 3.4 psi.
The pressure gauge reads 580 psi
